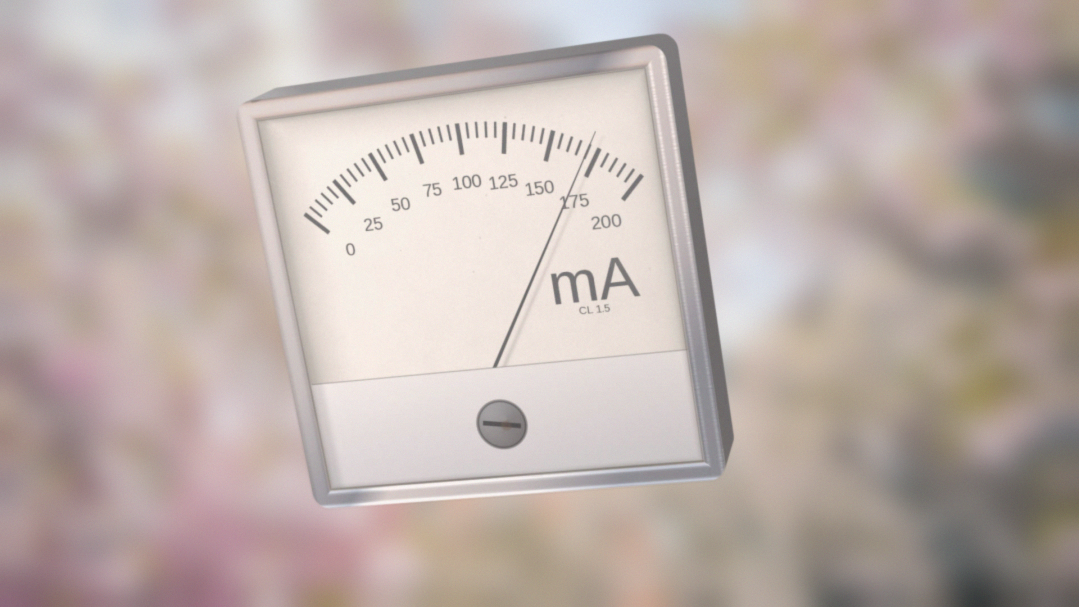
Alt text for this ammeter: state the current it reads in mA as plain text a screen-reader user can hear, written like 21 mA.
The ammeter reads 170 mA
